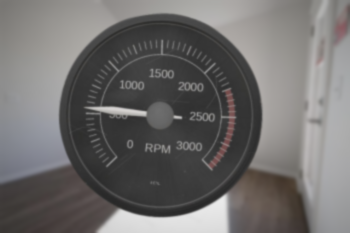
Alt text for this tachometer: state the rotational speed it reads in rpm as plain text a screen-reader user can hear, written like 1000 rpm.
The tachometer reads 550 rpm
